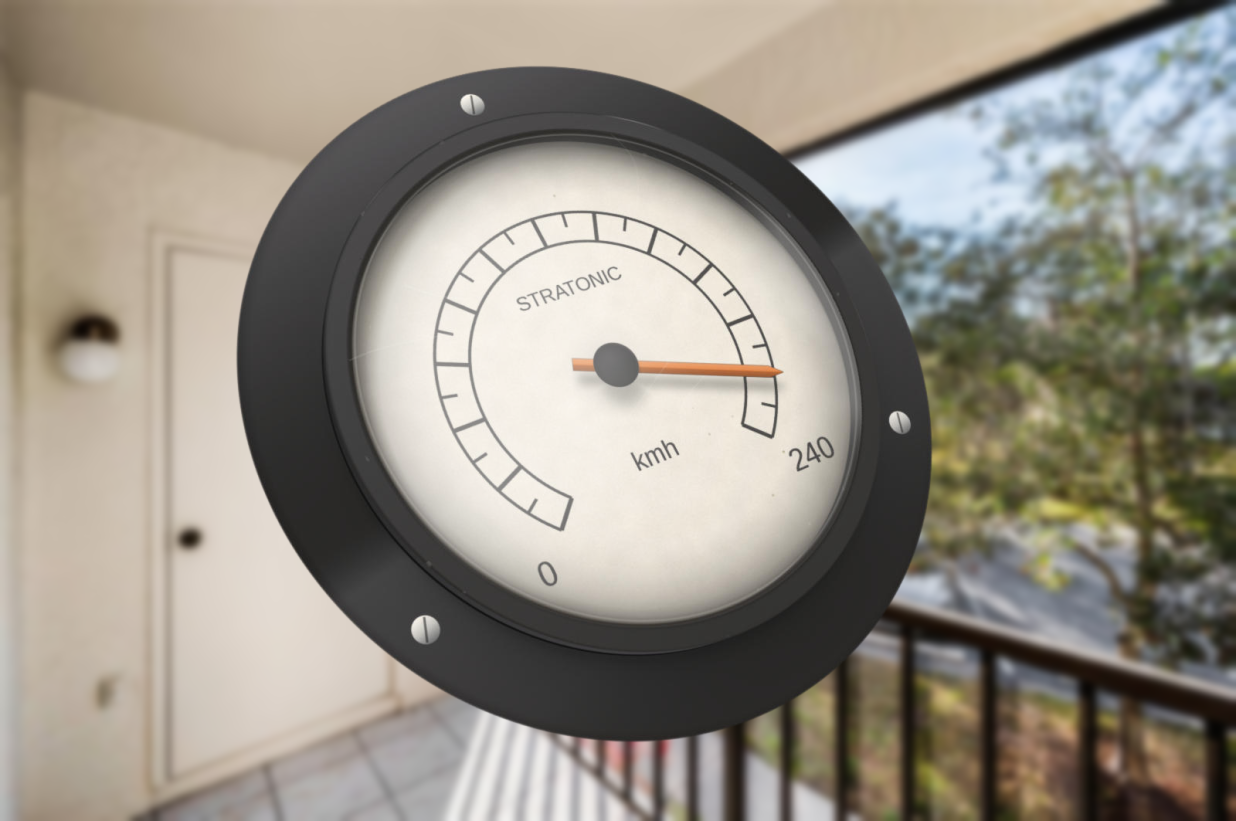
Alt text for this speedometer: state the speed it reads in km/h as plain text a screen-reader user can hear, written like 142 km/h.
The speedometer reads 220 km/h
